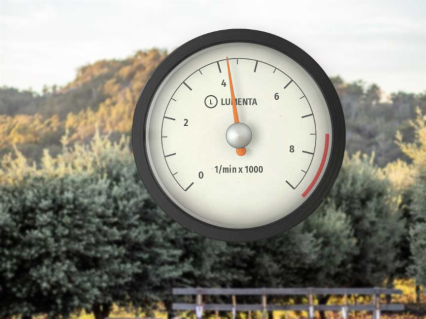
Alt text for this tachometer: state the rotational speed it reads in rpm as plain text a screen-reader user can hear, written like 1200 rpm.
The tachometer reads 4250 rpm
